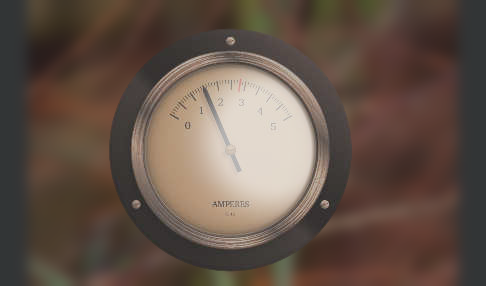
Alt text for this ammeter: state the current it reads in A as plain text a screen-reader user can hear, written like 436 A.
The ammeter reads 1.5 A
